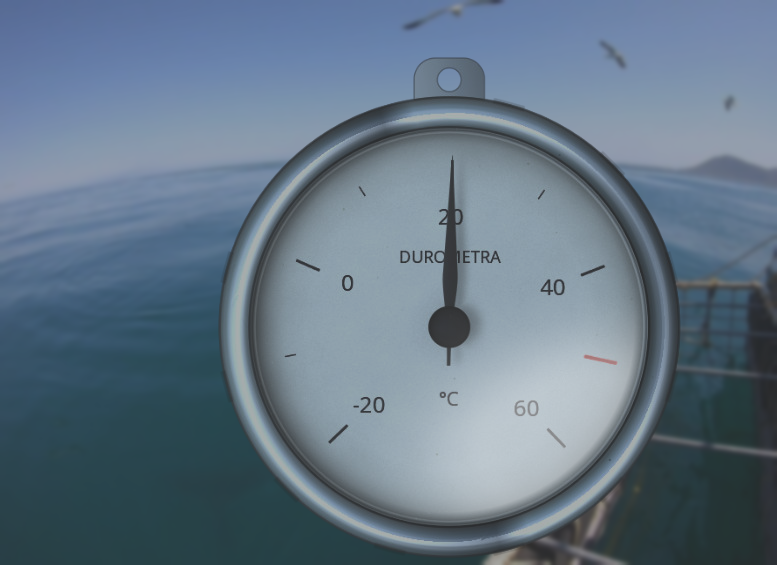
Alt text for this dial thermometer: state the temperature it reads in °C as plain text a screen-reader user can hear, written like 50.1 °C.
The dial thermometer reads 20 °C
